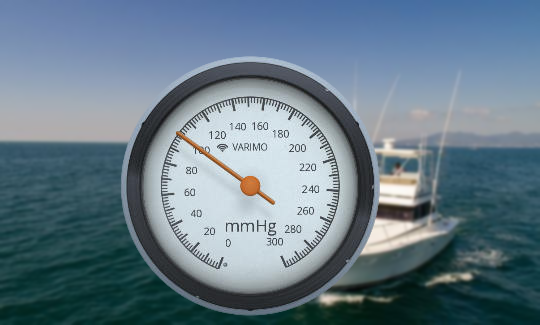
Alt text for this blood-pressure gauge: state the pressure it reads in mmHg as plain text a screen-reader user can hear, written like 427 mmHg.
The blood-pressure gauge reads 100 mmHg
